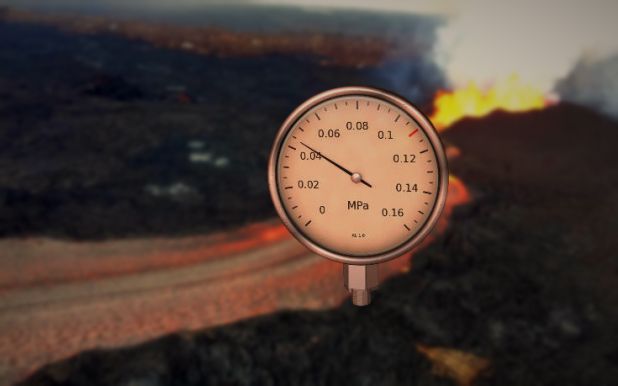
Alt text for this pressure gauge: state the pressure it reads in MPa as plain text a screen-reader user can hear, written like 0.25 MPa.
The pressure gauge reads 0.045 MPa
